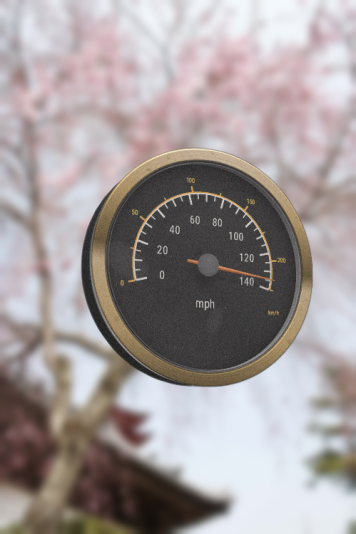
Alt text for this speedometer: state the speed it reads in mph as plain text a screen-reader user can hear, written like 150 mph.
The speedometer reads 135 mph
